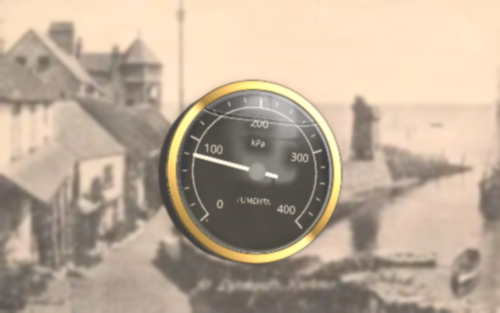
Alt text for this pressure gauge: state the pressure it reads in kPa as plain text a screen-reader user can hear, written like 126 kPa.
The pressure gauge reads 80 kPa
